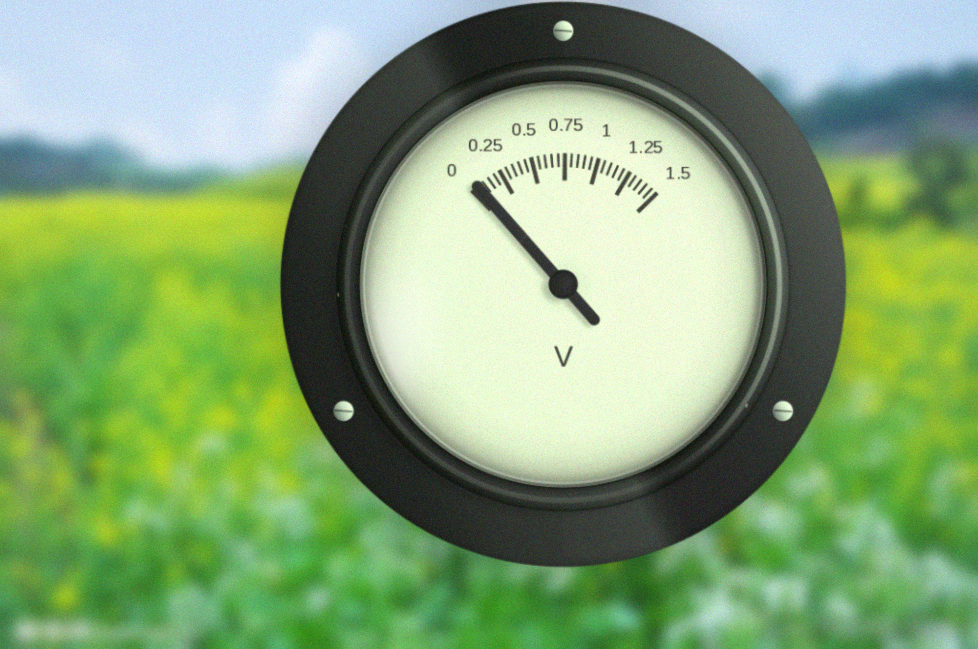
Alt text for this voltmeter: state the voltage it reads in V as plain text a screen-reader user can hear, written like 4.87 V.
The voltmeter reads 0.05 V
